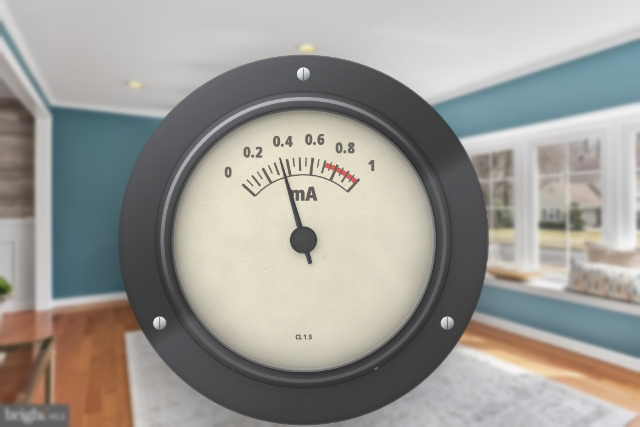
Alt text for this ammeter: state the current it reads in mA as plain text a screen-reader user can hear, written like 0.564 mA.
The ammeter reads 0.35 mA
